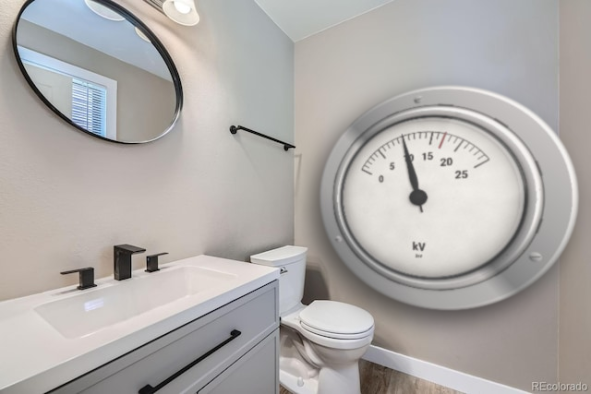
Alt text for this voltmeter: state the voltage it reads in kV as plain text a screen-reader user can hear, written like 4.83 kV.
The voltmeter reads 10 kV
